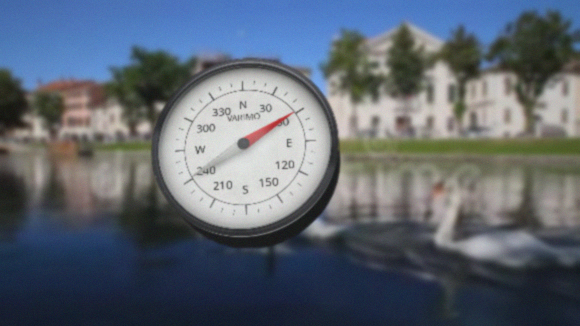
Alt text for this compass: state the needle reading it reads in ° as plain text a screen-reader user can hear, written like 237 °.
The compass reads 60 °
